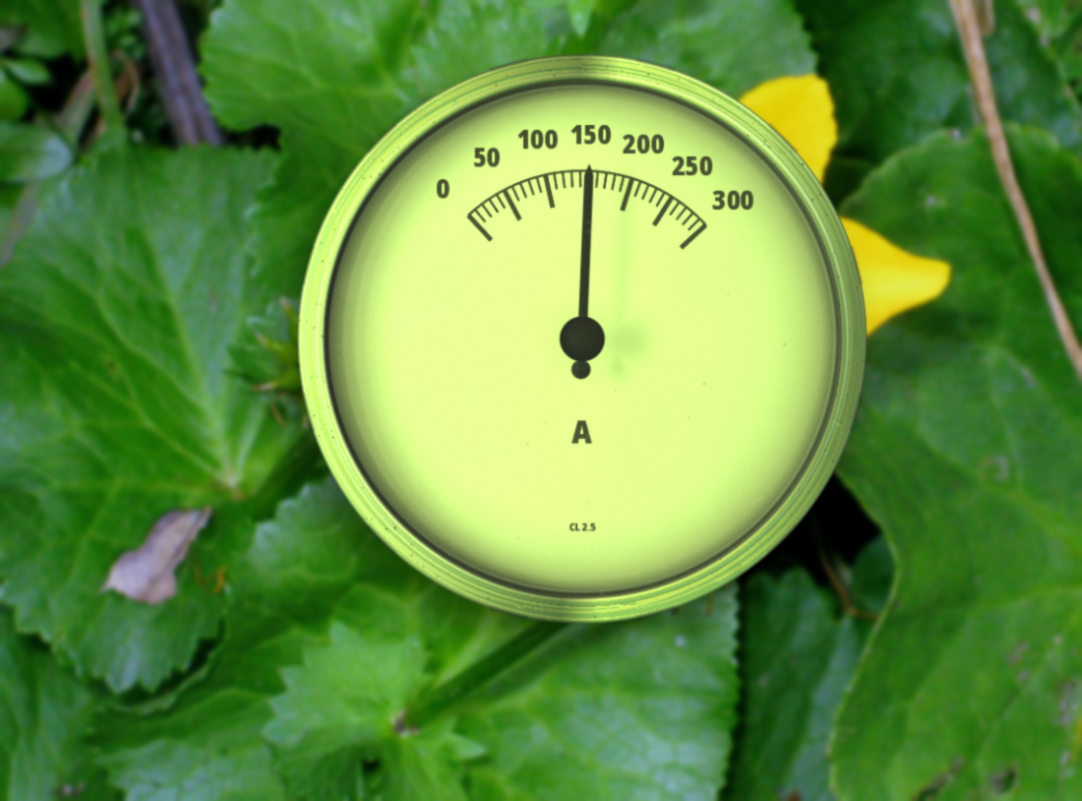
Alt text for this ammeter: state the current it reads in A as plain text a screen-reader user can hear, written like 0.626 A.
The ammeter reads 150 A
